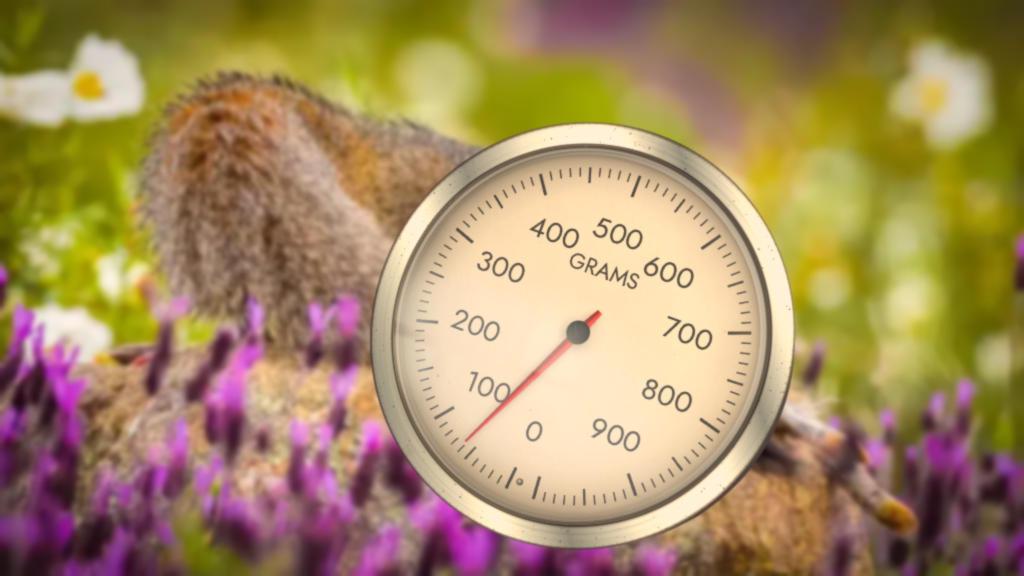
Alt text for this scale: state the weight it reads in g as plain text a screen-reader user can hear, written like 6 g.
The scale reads 60 g
